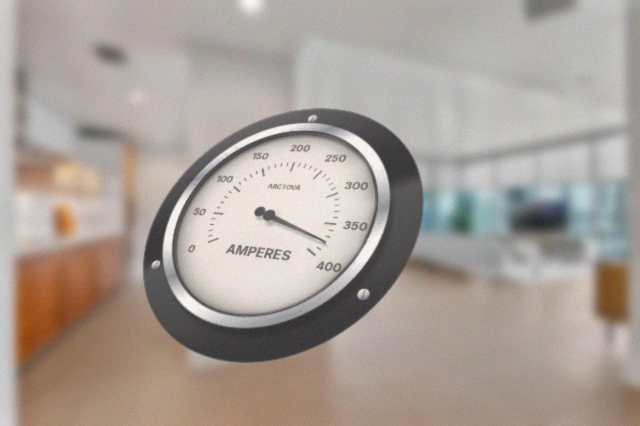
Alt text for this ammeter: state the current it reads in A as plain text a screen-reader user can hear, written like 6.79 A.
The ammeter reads 380 A
